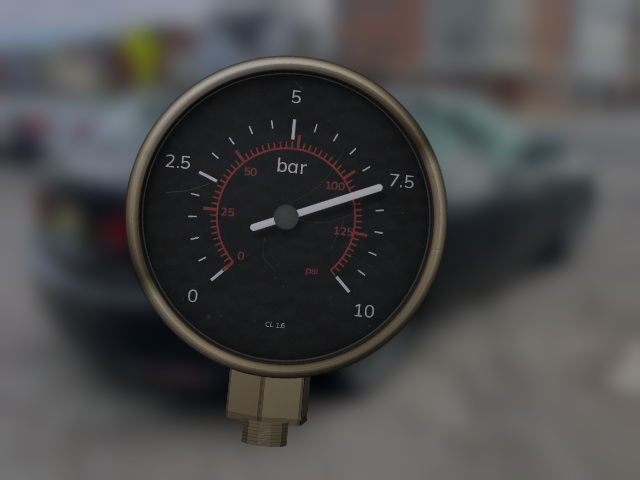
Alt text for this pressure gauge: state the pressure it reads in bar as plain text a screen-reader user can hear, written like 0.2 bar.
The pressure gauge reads 7.5 bar
